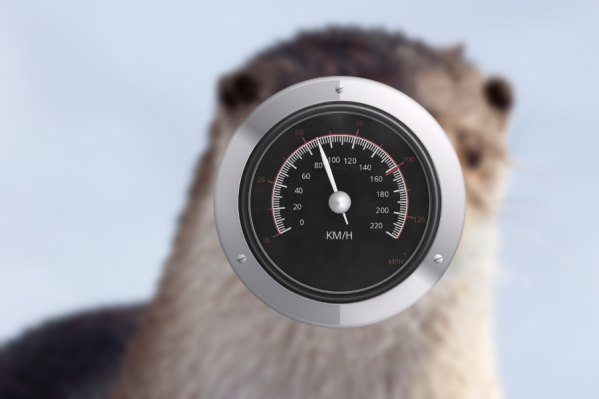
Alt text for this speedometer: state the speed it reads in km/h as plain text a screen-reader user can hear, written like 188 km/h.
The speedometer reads 90 km/h
